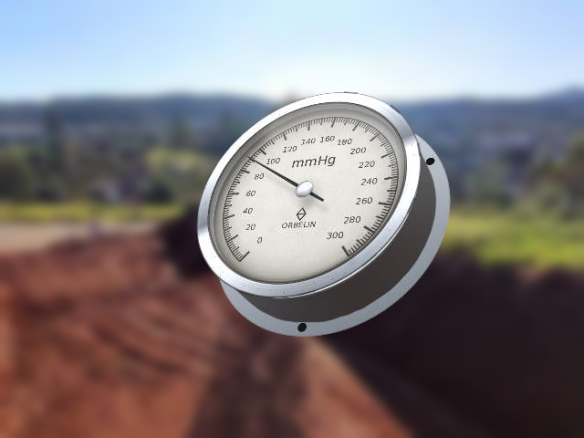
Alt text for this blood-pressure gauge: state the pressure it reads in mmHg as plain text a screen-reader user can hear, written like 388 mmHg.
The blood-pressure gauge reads 90 mmHg
